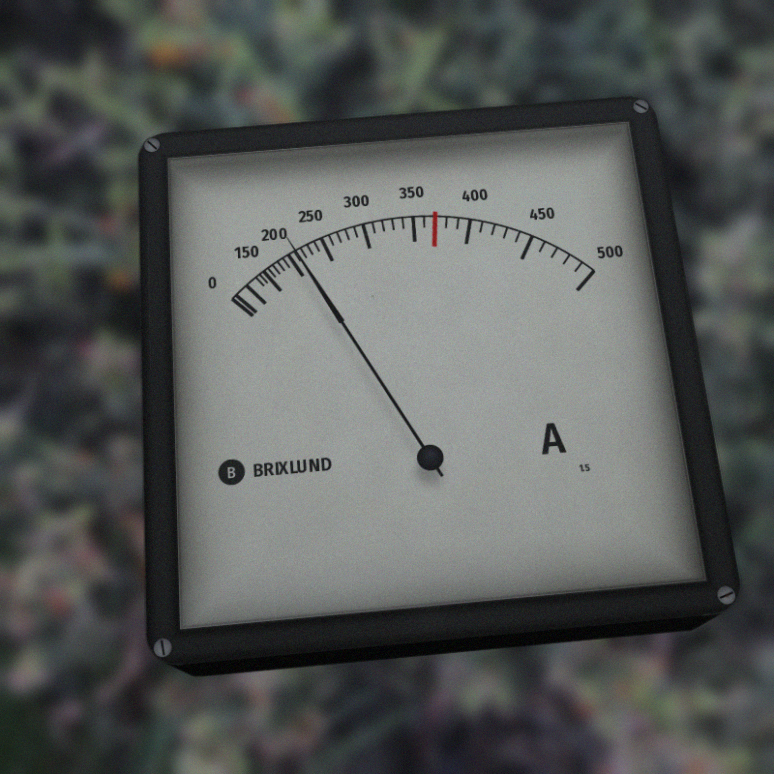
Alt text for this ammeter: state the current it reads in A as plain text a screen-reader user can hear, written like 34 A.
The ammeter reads 210 A
